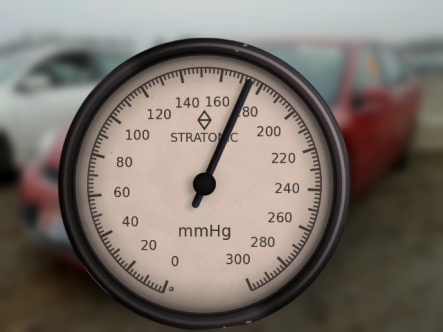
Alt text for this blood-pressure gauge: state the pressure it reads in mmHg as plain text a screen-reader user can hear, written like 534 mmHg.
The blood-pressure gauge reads 174 mmHg
